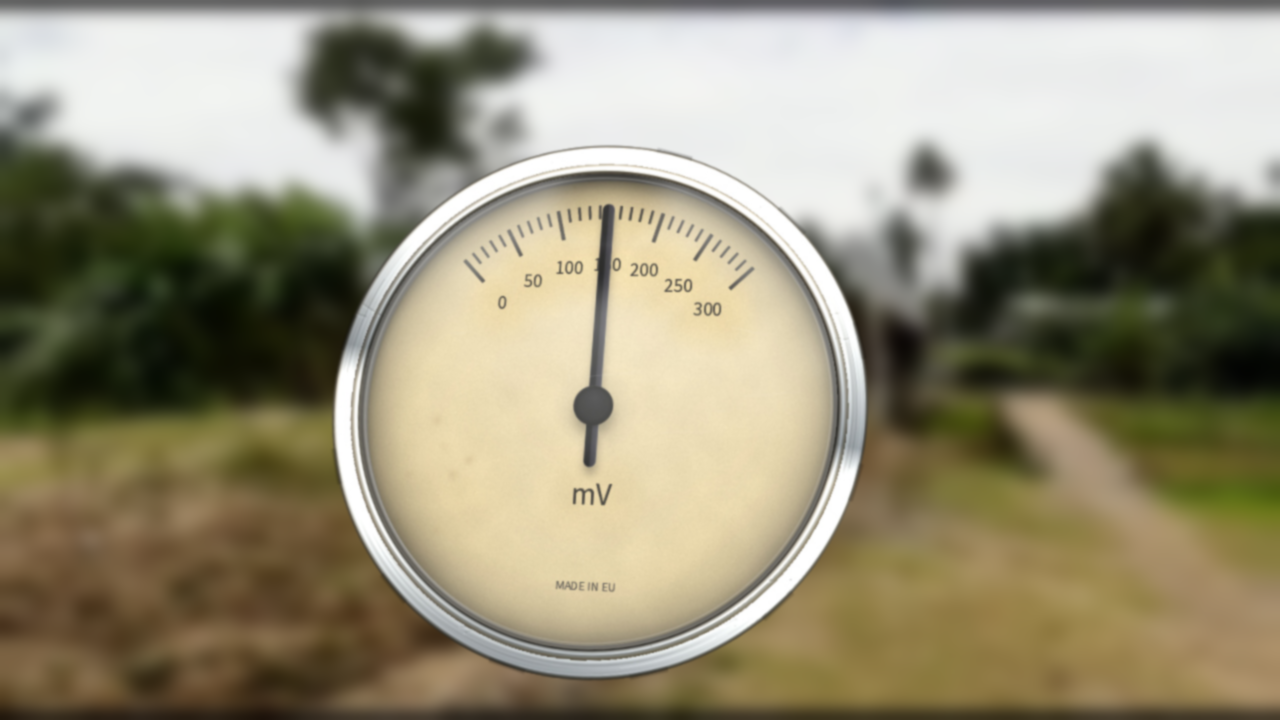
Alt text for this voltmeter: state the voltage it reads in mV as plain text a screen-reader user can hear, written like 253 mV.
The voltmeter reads 150 mV
